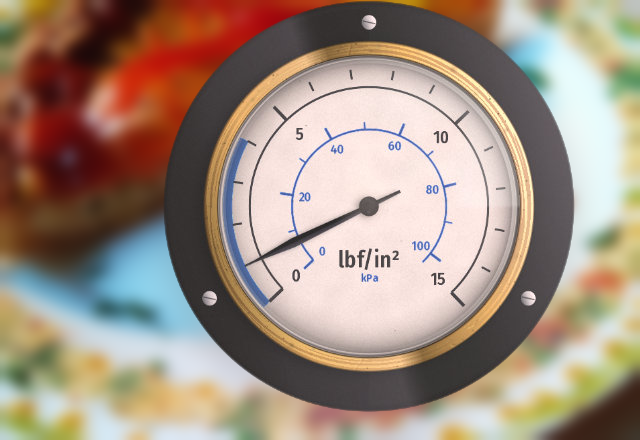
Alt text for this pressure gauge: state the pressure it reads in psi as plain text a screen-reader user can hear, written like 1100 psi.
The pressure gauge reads 1 psi
